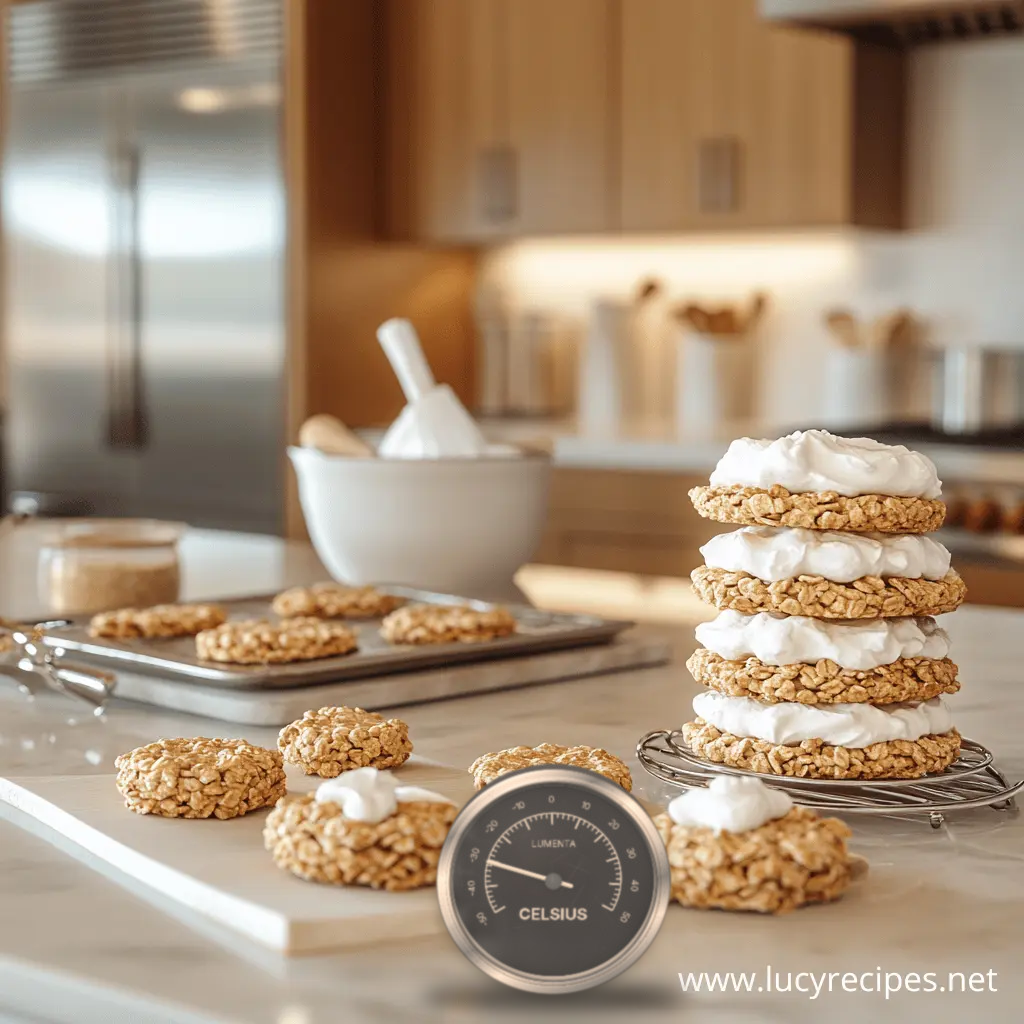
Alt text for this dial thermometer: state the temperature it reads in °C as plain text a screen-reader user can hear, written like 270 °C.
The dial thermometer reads -30 °C
